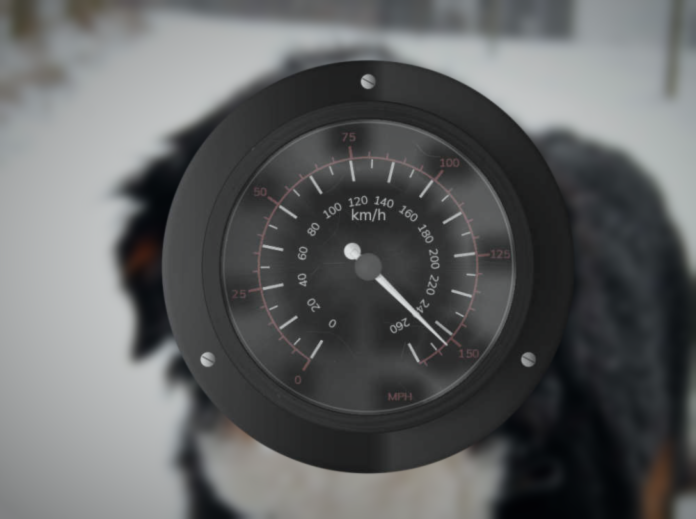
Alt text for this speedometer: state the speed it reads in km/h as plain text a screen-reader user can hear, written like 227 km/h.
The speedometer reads 245 km/h
